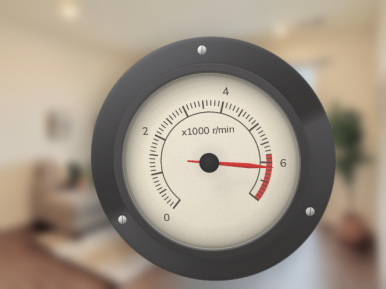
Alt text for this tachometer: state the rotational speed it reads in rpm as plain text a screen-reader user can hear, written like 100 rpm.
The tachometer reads 6100 rpm
